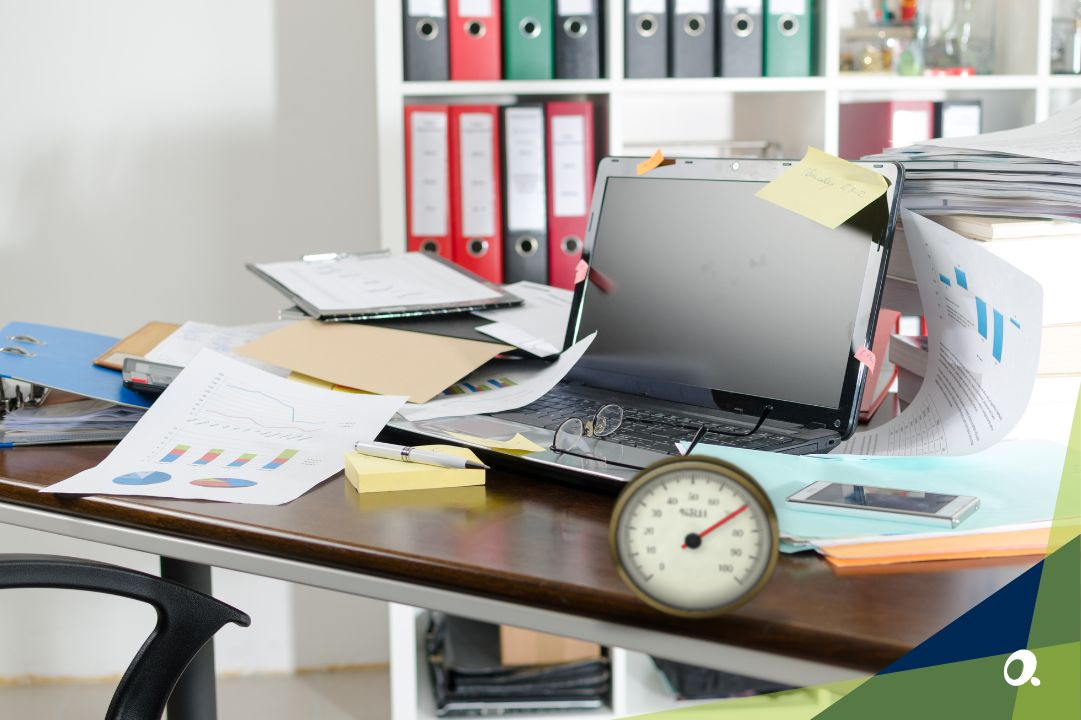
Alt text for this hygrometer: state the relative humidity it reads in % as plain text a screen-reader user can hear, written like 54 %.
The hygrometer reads 70 %
